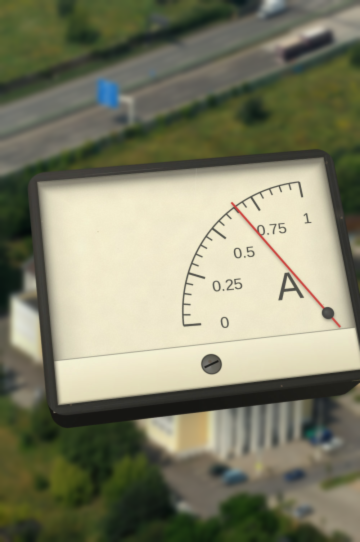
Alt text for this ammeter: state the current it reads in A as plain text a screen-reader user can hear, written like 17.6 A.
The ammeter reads 0.65 A
